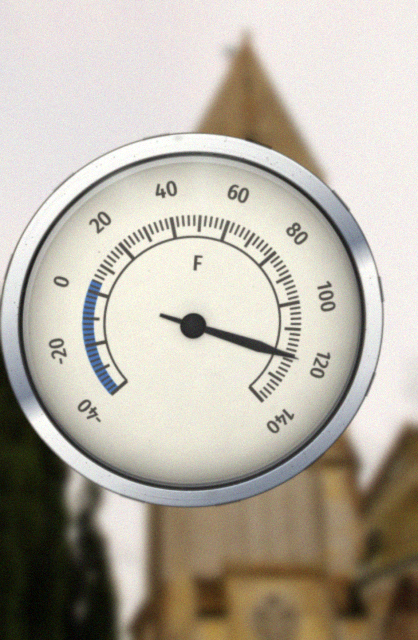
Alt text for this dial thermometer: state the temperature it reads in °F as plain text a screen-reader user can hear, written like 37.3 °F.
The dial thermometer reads 120 °F
